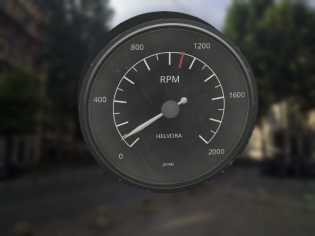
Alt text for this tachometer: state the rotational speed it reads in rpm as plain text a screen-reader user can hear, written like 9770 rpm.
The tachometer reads 100 rpm
